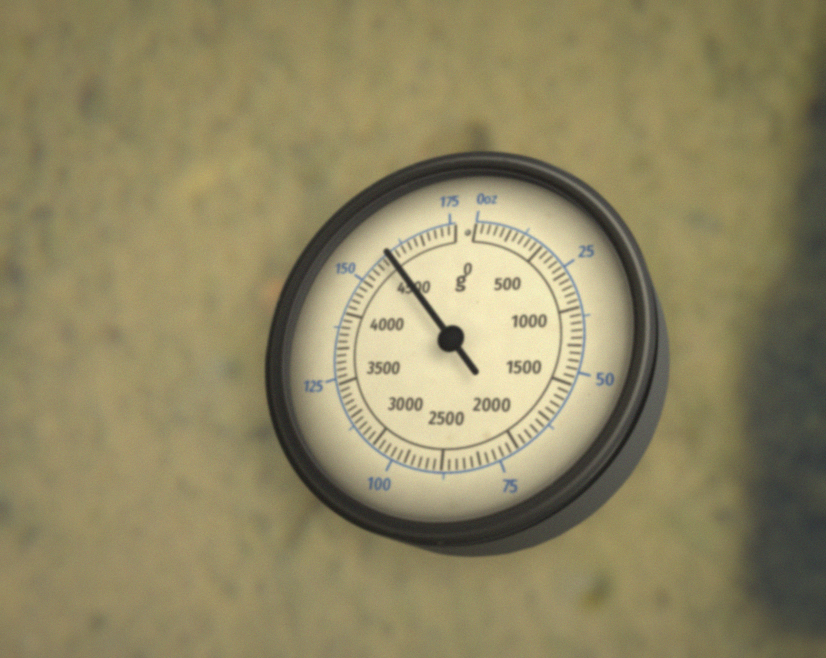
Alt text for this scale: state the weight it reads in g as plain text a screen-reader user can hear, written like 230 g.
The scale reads 4500 g
